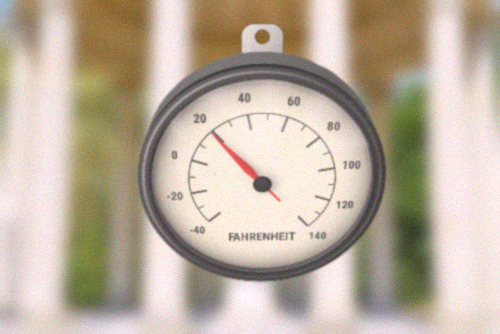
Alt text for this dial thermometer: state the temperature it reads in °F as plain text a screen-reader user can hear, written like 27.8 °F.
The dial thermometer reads 20 °F
